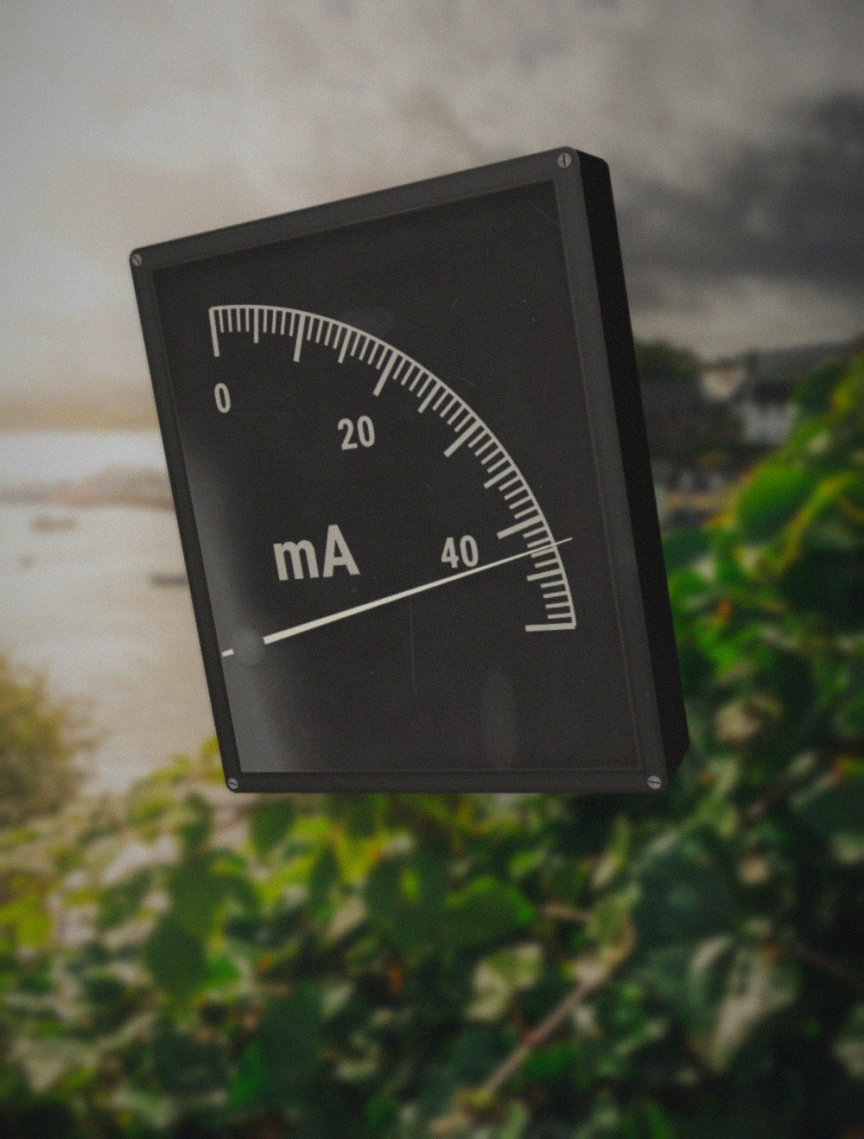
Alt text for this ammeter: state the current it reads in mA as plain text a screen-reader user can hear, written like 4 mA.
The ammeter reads 42.5 mA
